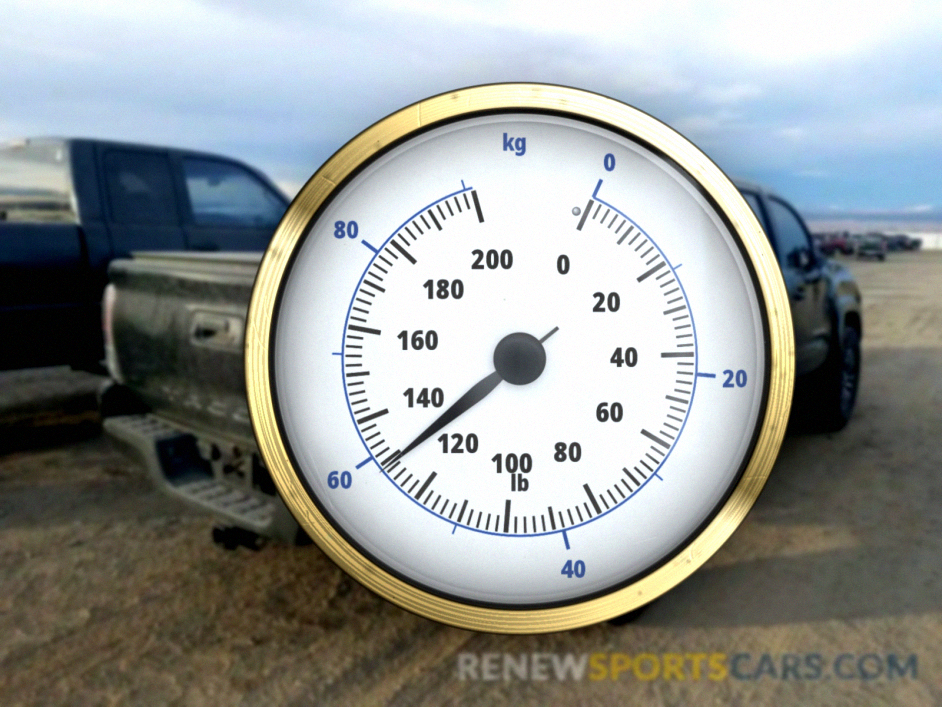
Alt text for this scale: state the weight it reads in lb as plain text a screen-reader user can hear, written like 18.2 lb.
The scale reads 129 lb
